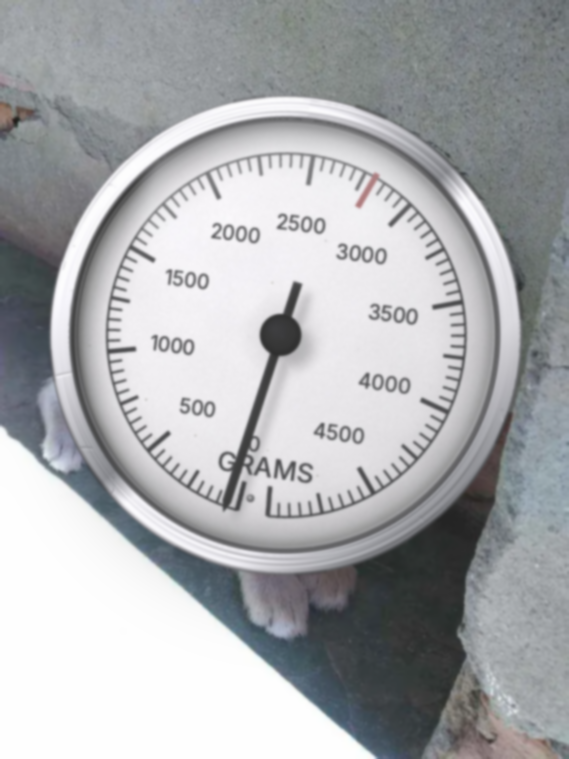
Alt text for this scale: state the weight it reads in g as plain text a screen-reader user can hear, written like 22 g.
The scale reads 50 g
